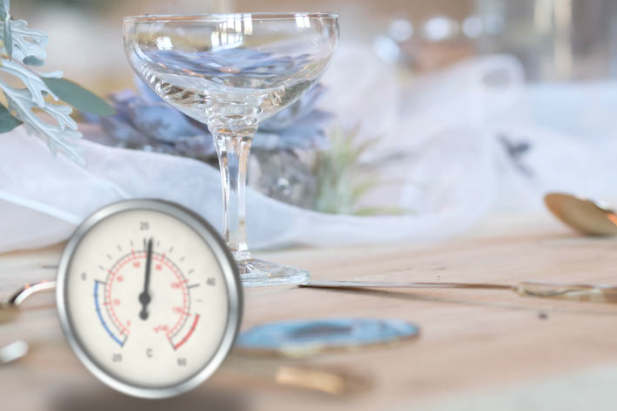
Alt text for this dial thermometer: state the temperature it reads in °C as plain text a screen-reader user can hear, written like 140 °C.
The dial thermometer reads 22 °C
